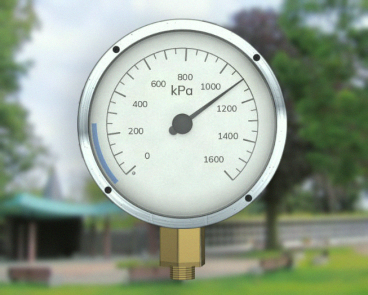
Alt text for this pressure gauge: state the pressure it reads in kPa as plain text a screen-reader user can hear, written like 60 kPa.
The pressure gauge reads 1100 kPa
